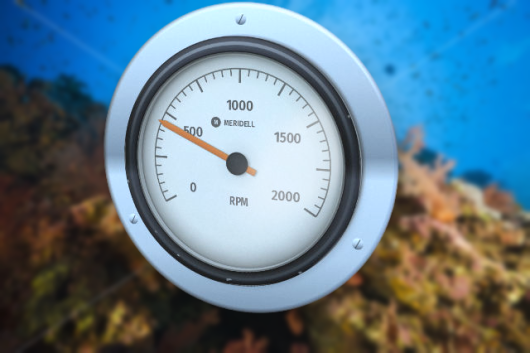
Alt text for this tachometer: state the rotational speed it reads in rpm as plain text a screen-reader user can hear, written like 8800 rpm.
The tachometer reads 450 rpm
